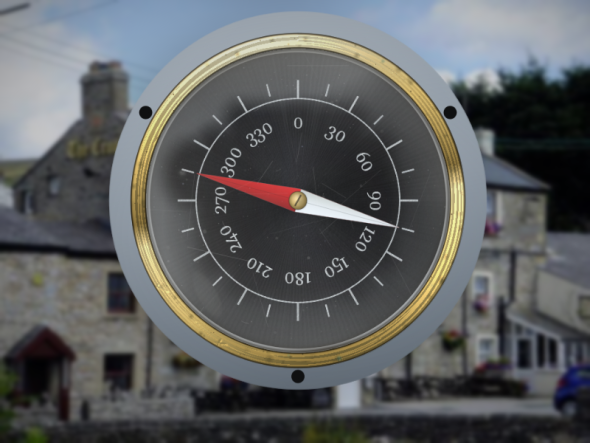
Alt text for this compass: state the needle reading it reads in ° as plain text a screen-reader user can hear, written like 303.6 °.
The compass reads 285 °
